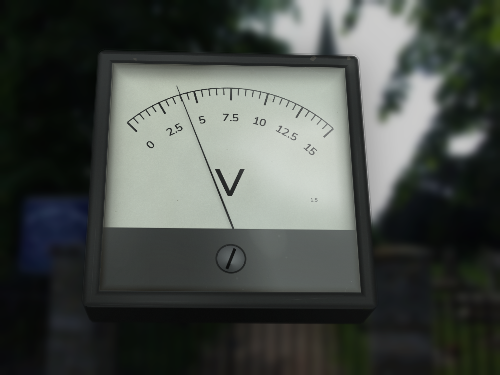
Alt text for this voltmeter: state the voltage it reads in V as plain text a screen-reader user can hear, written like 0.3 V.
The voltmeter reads 4 V
